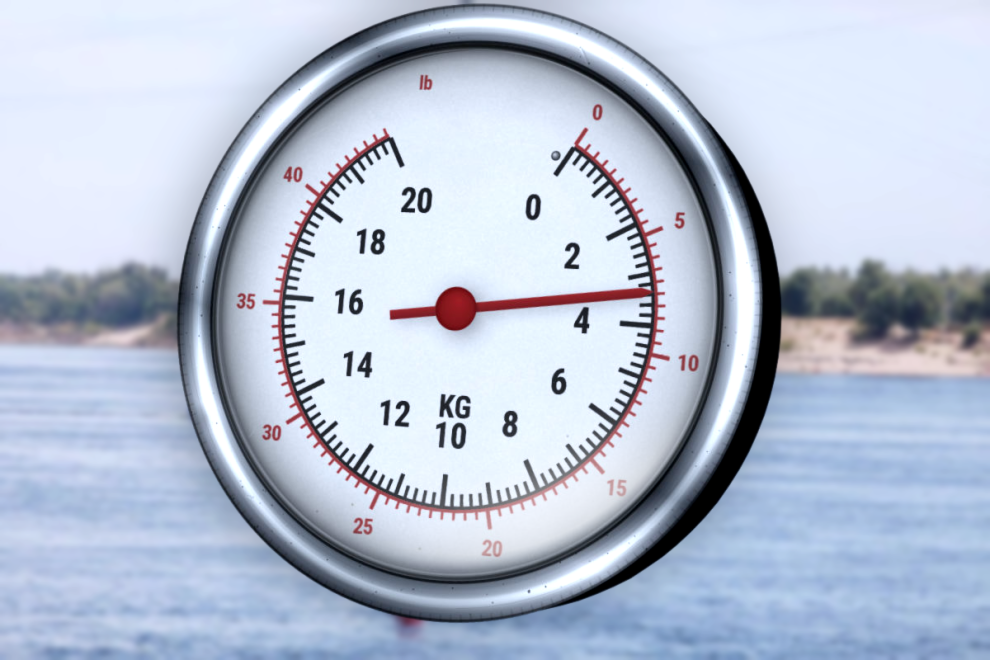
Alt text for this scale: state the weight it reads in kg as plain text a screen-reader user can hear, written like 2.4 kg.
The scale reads 3.4 kg
